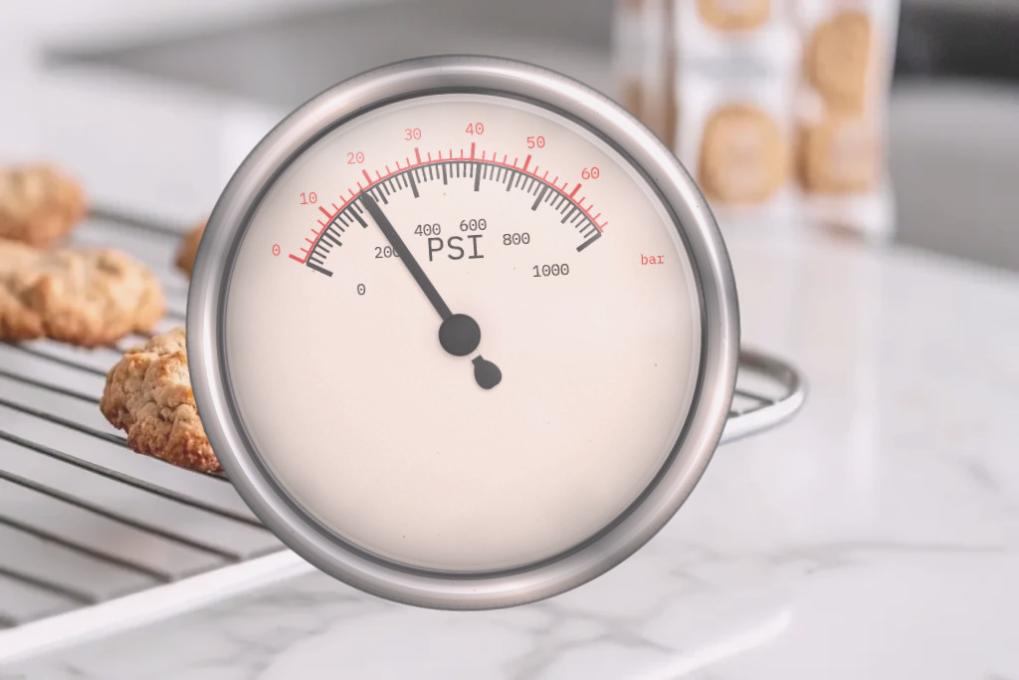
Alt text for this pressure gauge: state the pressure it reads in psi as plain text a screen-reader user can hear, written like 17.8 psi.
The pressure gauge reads 260 psi
